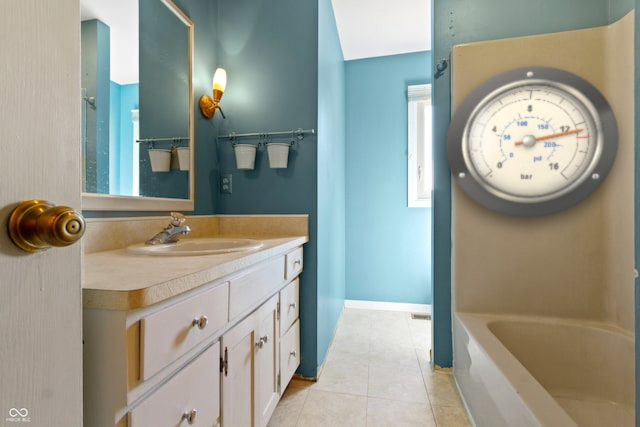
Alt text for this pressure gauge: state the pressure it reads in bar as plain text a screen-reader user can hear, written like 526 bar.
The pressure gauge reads 12.5 bar
